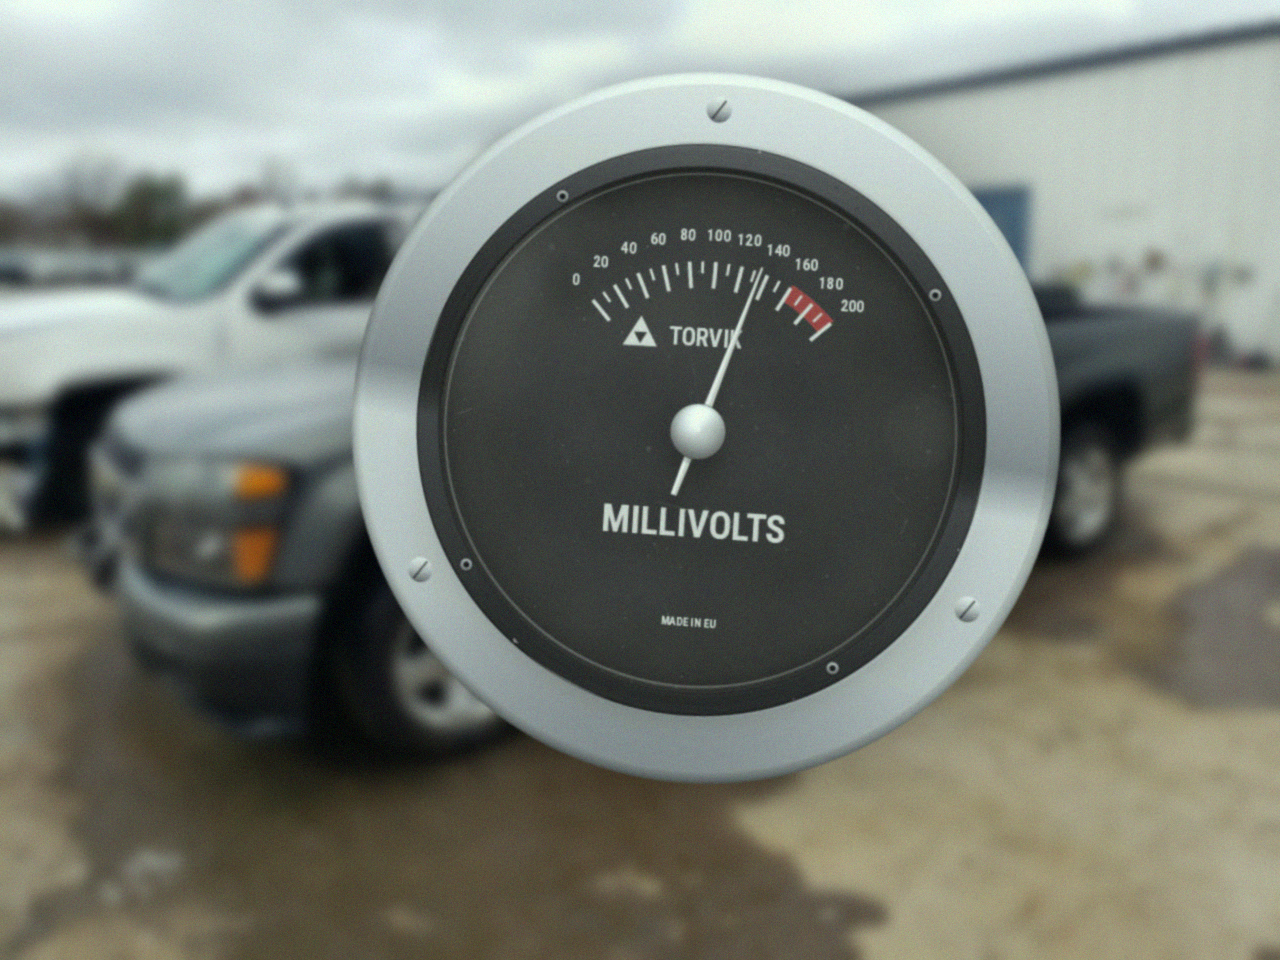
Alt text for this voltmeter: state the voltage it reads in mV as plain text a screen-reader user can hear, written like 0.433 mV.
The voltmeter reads 135 mV
